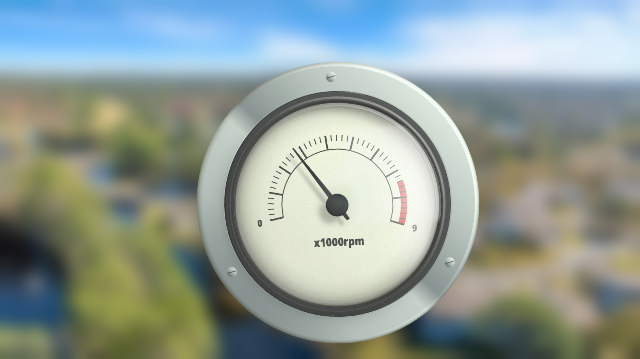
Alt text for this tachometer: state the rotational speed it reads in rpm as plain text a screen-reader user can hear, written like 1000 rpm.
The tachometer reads 2800 rpm
